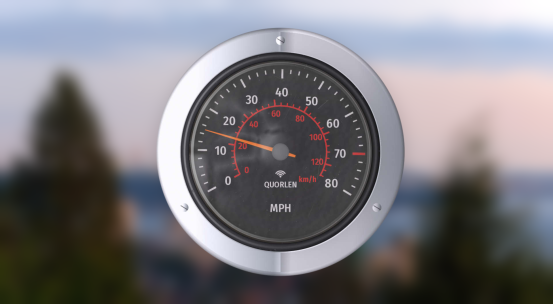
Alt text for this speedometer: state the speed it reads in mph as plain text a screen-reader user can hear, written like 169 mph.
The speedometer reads 15 mph
